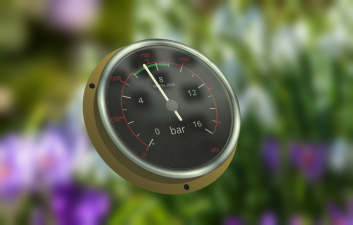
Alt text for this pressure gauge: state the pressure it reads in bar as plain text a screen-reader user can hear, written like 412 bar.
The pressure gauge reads 7 bar
